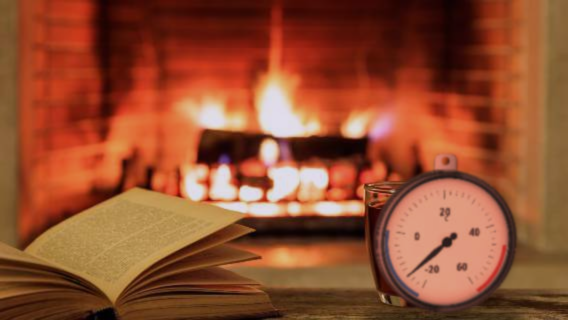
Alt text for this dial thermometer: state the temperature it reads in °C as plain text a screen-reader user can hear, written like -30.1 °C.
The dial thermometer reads -14 °C
